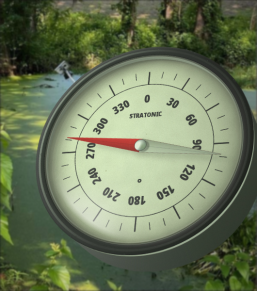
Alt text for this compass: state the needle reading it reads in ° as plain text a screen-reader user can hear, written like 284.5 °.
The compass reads 280 °
